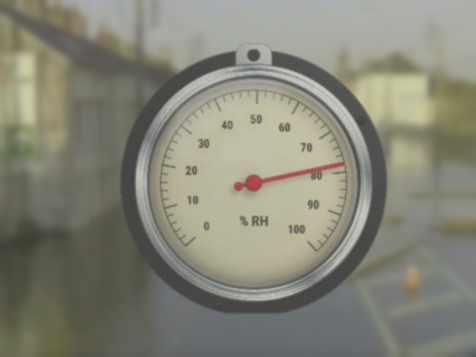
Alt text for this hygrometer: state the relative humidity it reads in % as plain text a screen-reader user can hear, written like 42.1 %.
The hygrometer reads 78 %
